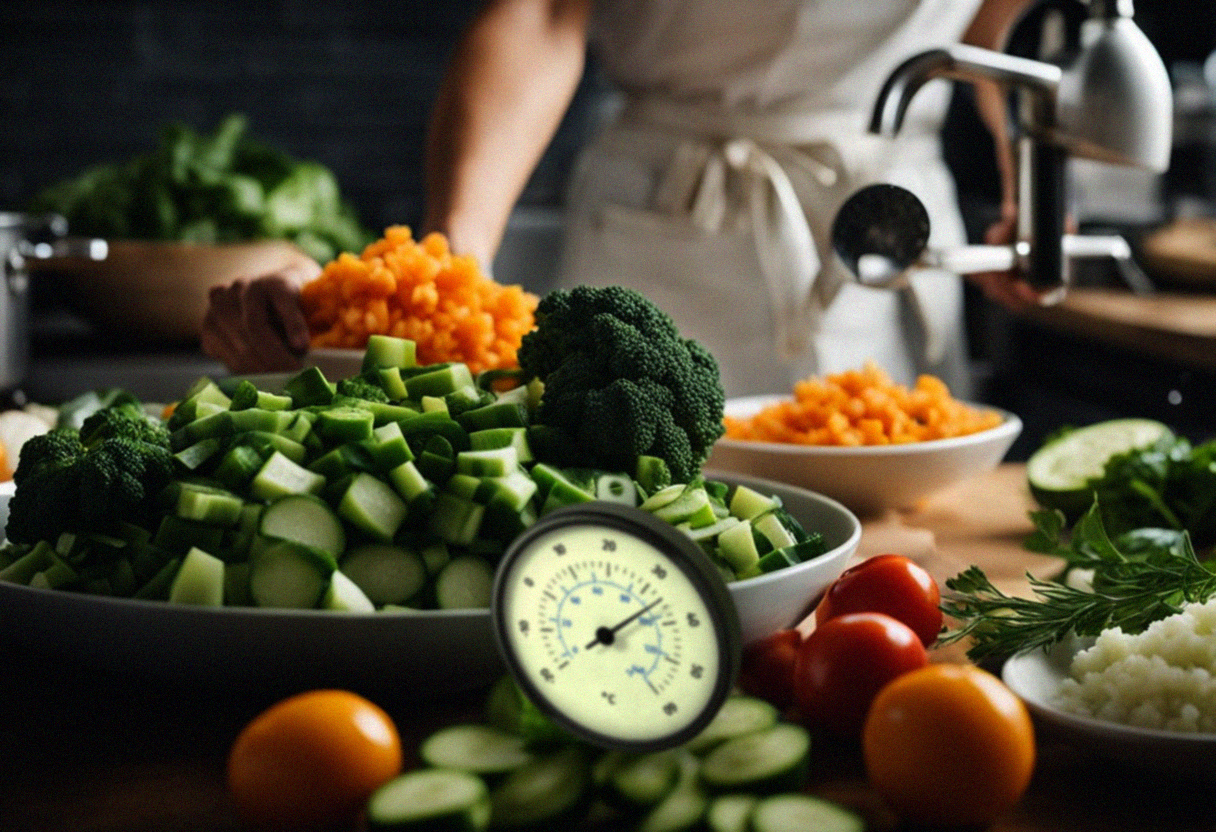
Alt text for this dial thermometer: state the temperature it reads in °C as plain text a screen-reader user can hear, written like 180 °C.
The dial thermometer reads 34 °C
